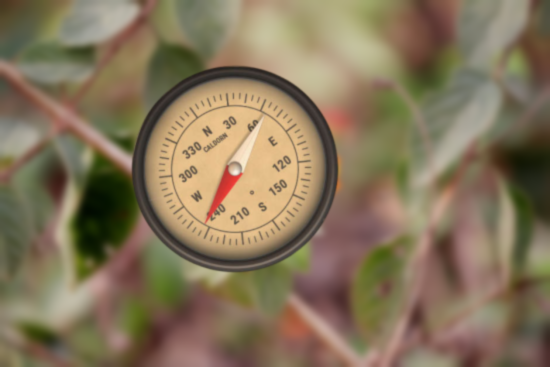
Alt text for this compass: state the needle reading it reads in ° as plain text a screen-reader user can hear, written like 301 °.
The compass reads 245 °
